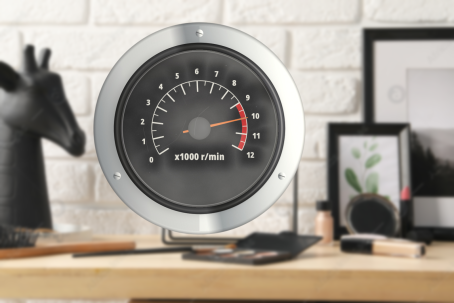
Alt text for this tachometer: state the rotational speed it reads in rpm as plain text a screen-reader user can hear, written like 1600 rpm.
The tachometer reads 10000 rpm
